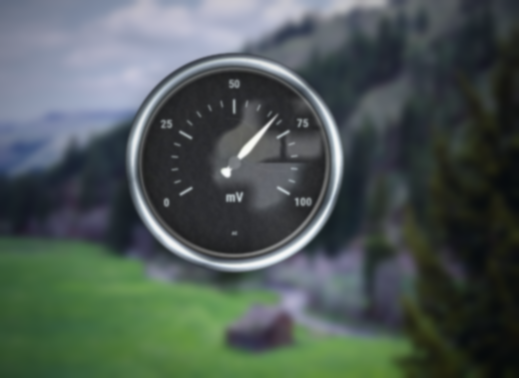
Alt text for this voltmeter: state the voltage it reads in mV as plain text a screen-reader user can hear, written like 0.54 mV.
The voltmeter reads 67.5 mV
